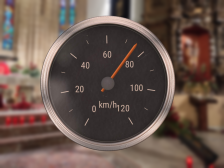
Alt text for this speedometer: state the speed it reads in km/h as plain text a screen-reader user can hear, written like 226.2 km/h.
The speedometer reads 75 km/h
